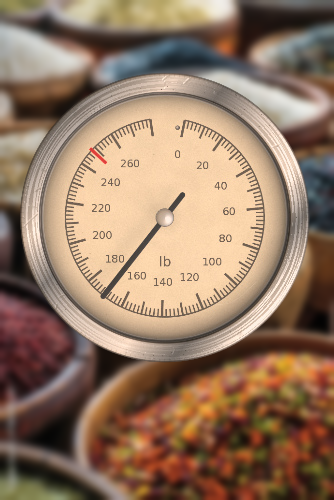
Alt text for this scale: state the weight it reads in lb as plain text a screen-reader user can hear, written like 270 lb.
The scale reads 170 lb
